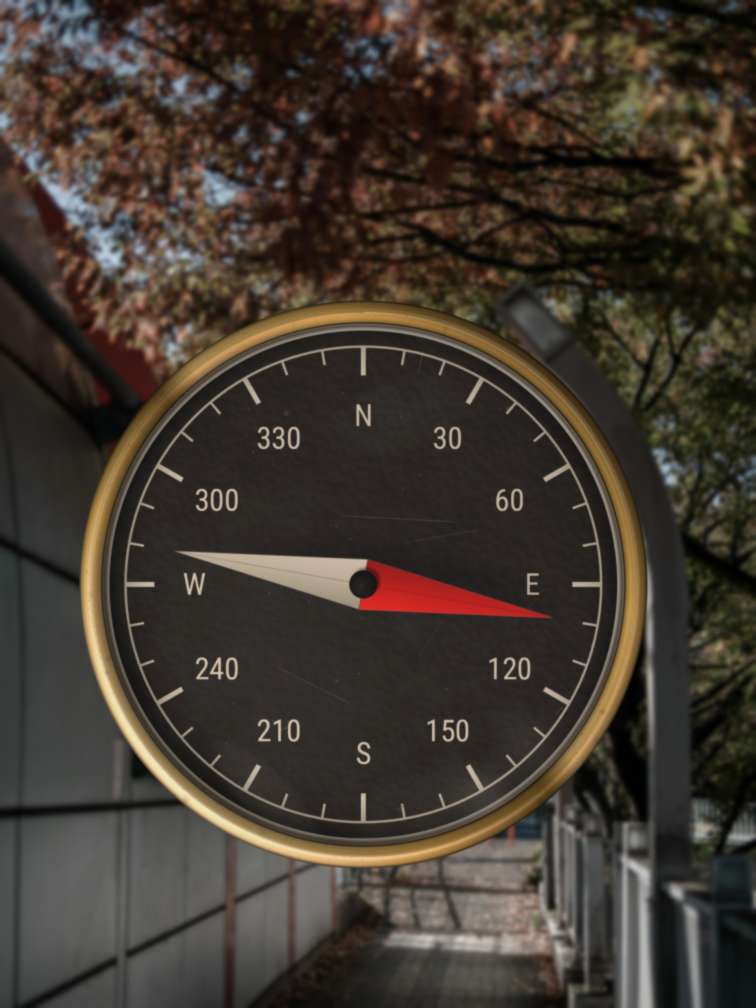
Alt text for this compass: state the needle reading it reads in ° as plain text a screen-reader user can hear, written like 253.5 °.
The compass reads 100 °
